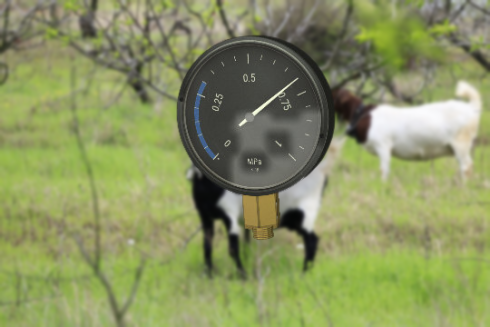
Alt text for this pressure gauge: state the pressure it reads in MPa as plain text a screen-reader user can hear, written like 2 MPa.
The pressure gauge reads 0.7 MPa
